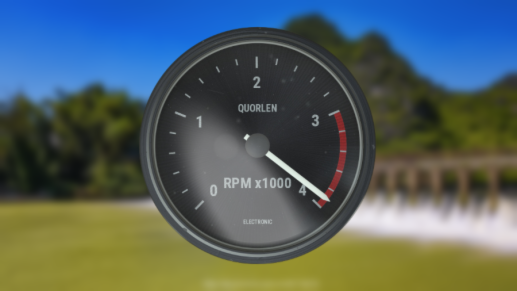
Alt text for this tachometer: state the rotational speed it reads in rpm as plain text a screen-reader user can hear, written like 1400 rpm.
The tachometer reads 3900 rpm
